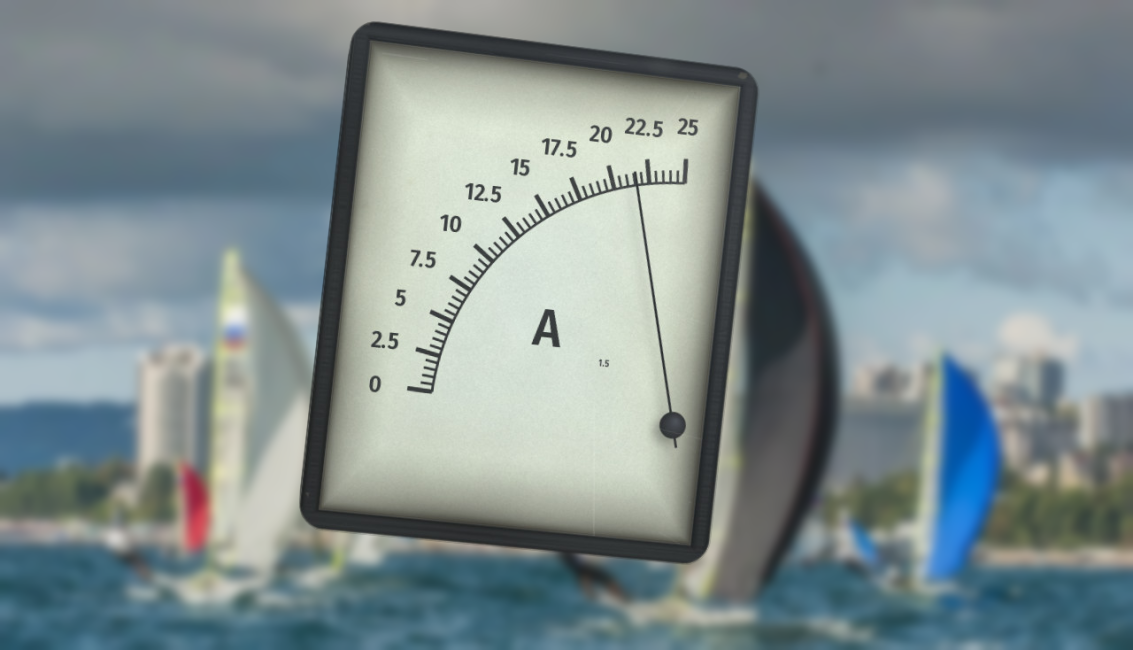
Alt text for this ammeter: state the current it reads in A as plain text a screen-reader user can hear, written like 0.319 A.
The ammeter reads 21.5 A
